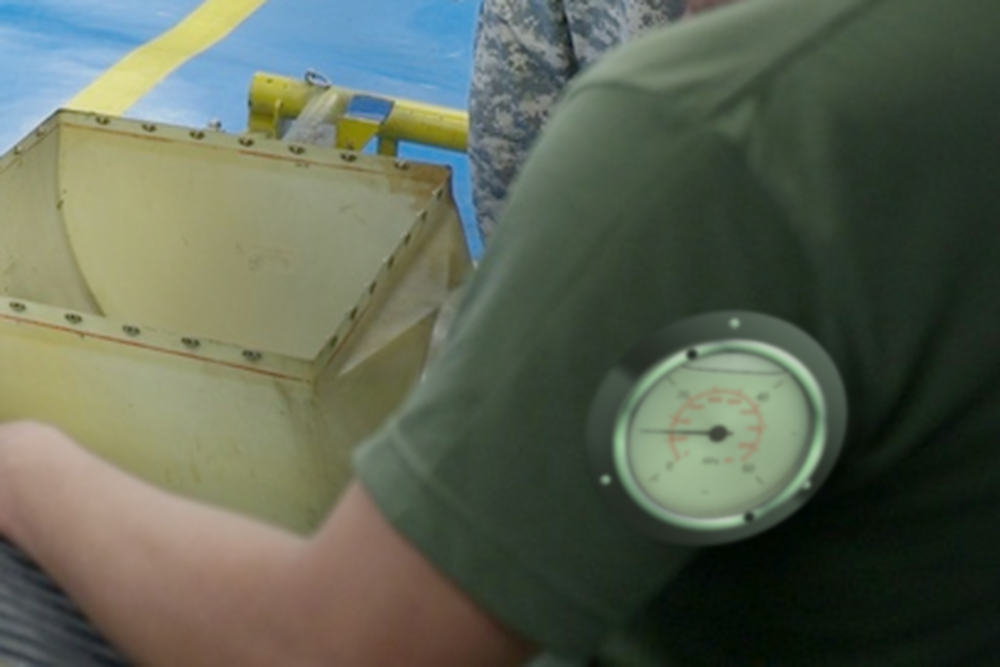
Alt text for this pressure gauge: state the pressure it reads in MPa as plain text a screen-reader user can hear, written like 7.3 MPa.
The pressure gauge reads 10 MPa
